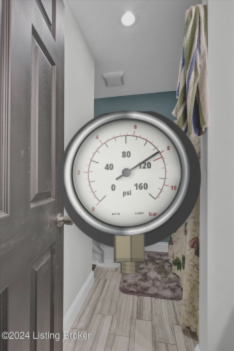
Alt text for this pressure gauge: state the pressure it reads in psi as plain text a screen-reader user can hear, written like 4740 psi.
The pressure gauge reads 115 psi
